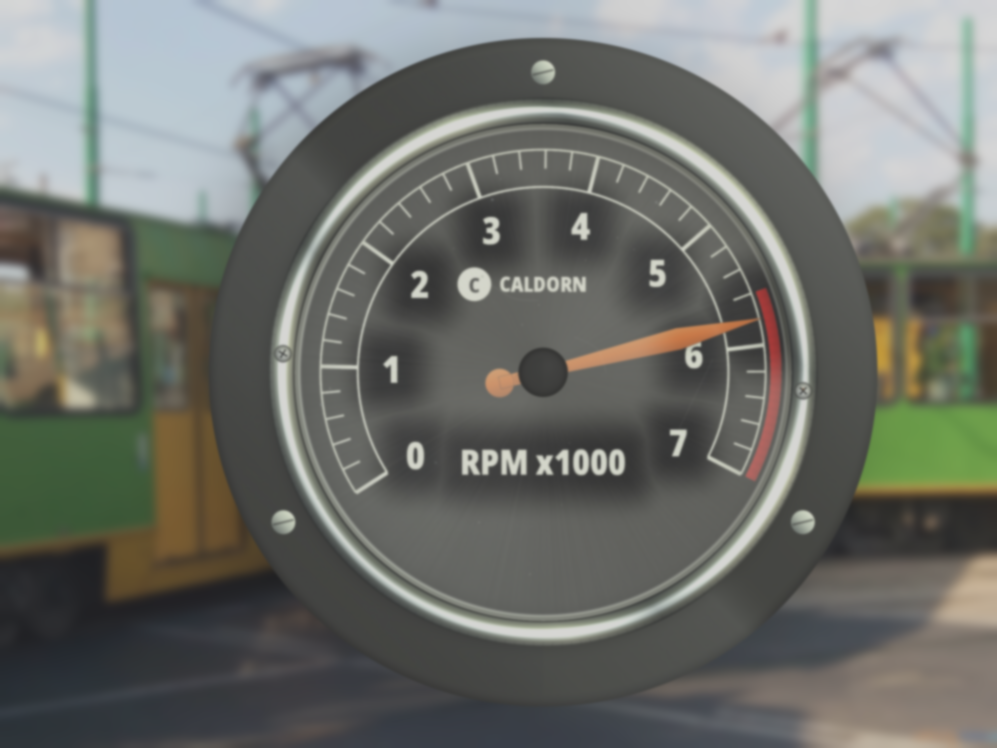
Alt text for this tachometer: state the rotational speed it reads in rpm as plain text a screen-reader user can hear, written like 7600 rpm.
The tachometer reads 5800 rpm
